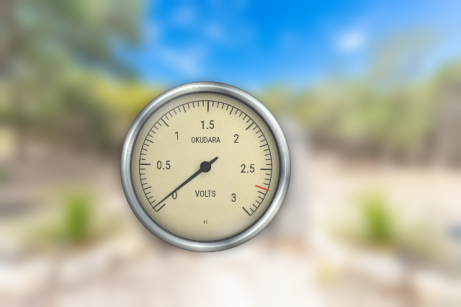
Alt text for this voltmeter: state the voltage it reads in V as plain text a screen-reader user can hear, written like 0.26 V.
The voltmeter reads 0.05 V
